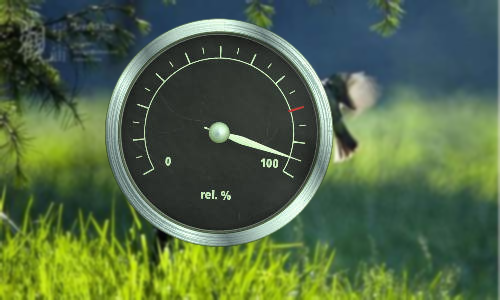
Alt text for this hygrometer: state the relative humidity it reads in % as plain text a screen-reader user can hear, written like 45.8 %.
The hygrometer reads 95 %
